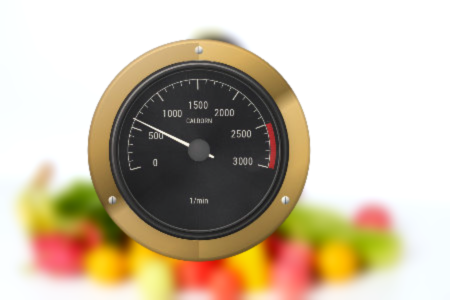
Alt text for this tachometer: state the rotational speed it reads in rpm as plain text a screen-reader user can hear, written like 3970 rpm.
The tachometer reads 600 rpm
